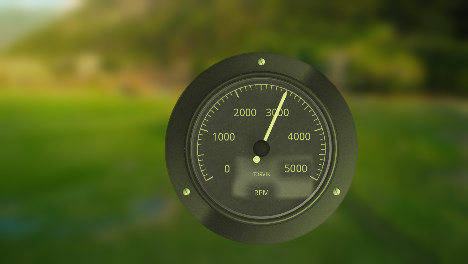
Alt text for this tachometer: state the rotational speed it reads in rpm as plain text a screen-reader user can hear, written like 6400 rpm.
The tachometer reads 3000 rpm
